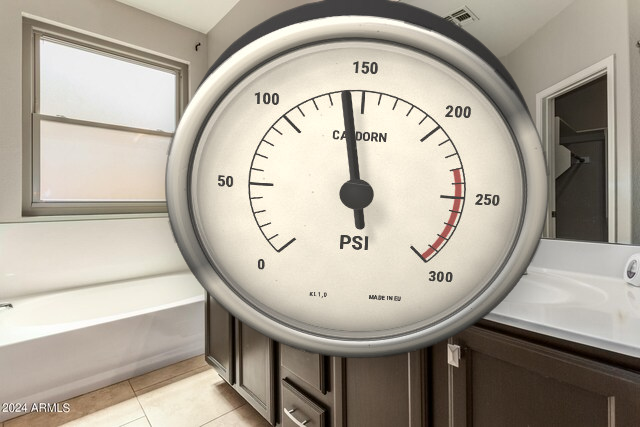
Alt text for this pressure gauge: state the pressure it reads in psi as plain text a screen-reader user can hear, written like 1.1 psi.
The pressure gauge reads 140 psi
